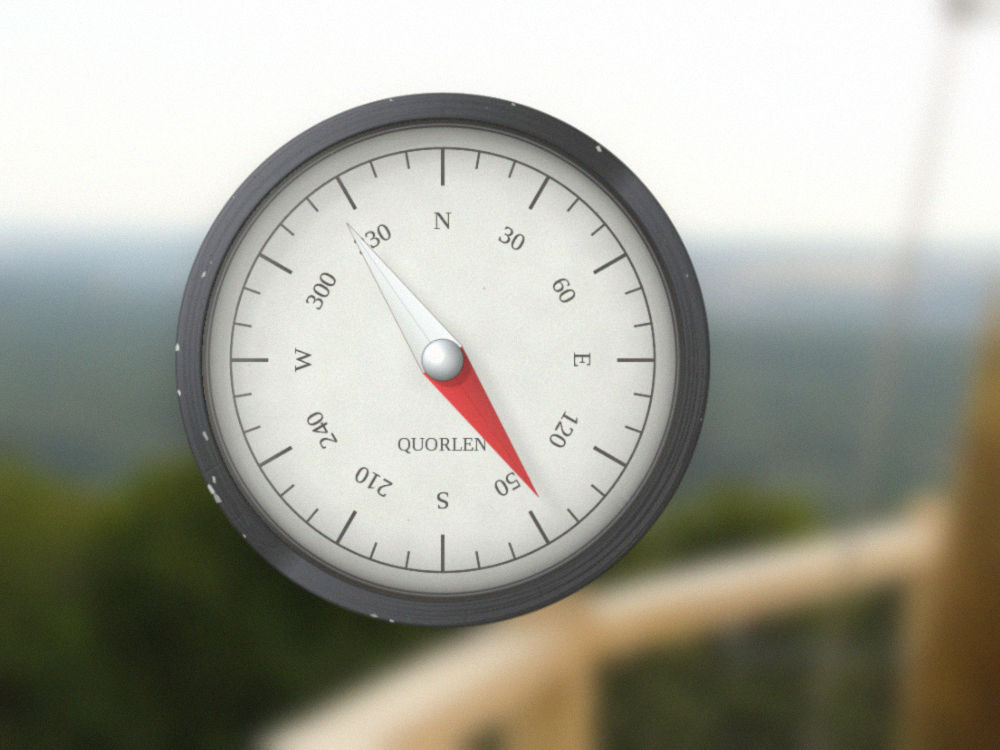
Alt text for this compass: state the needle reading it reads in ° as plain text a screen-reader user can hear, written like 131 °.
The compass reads 145 °
